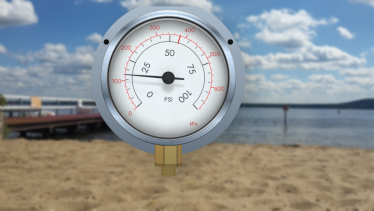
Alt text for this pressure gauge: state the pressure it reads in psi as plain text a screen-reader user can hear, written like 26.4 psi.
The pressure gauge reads 17.5 psi
